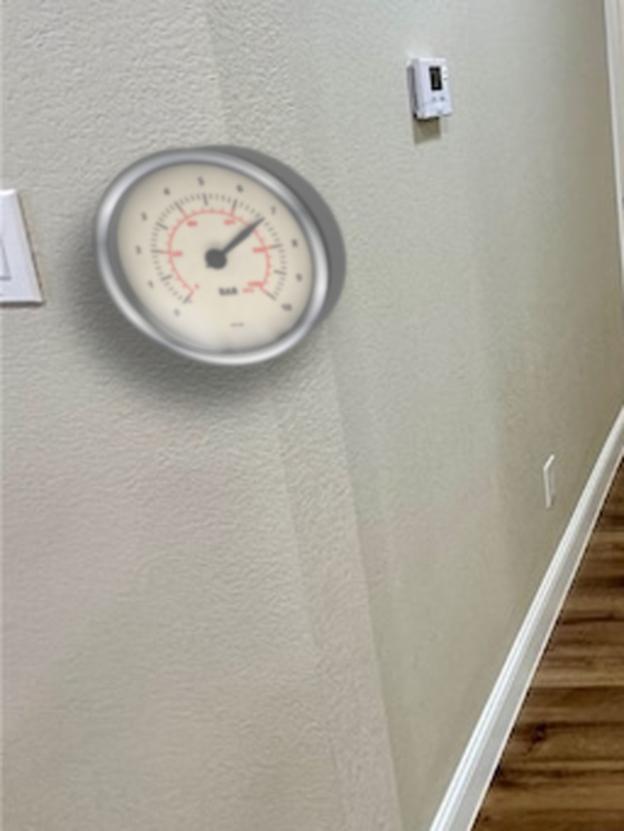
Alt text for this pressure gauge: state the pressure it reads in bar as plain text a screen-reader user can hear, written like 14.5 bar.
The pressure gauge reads 7 bar
